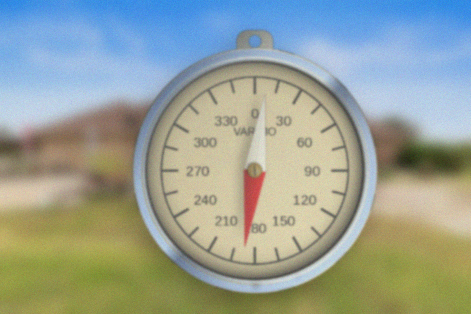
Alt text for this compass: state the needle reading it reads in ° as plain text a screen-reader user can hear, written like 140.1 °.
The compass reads 187.5 °
